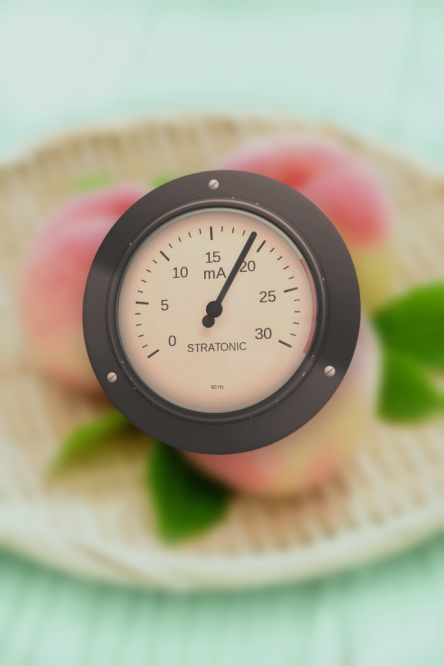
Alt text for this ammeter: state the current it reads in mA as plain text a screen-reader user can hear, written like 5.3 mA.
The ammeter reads 19 mA
